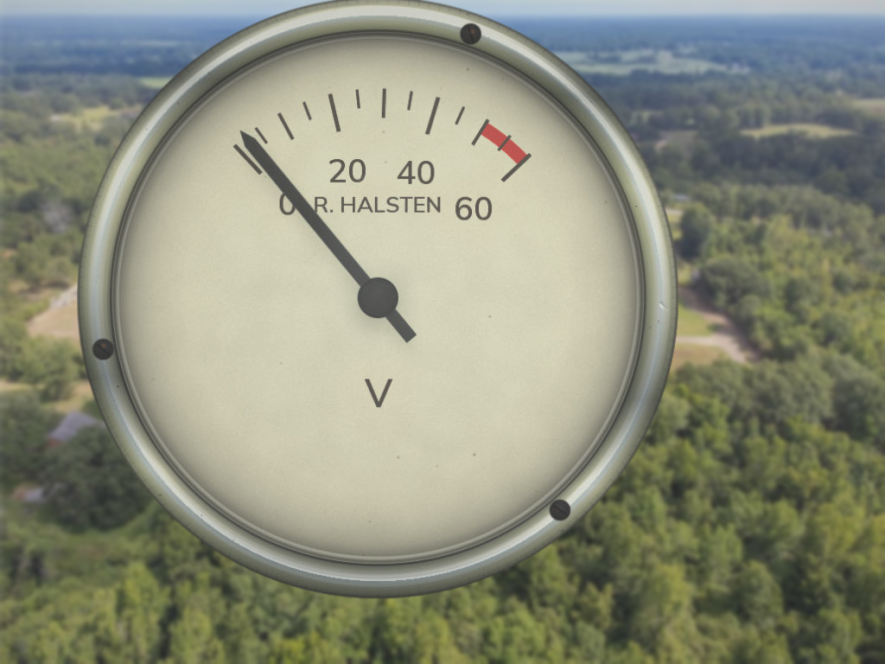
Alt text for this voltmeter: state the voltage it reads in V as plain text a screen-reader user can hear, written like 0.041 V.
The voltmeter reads 2.5 V
